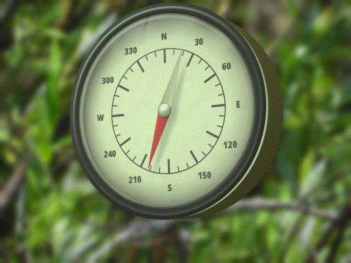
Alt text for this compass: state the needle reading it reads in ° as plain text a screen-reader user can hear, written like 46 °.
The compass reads 200 °
